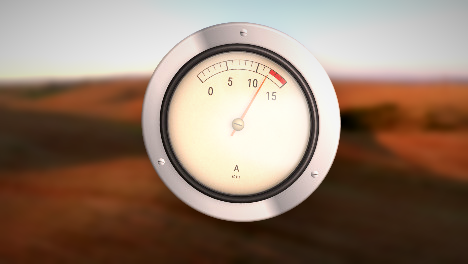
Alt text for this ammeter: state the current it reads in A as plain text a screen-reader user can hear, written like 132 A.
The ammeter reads 12 A
